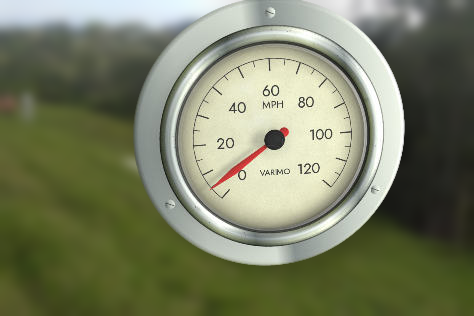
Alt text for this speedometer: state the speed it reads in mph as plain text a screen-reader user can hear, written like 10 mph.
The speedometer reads 5 mph
